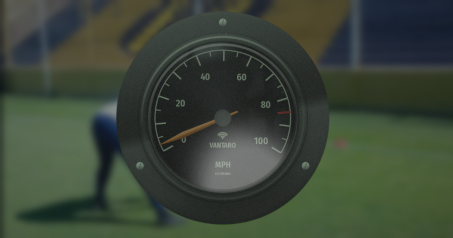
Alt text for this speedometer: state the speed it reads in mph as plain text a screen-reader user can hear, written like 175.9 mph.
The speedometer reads 2.5 mph
